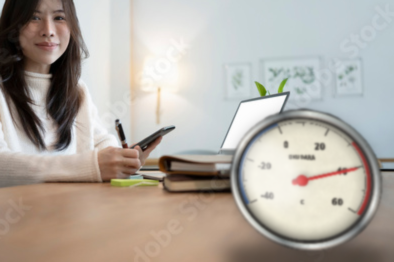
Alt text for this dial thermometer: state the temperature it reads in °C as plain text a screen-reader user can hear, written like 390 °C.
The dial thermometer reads 40 °C
